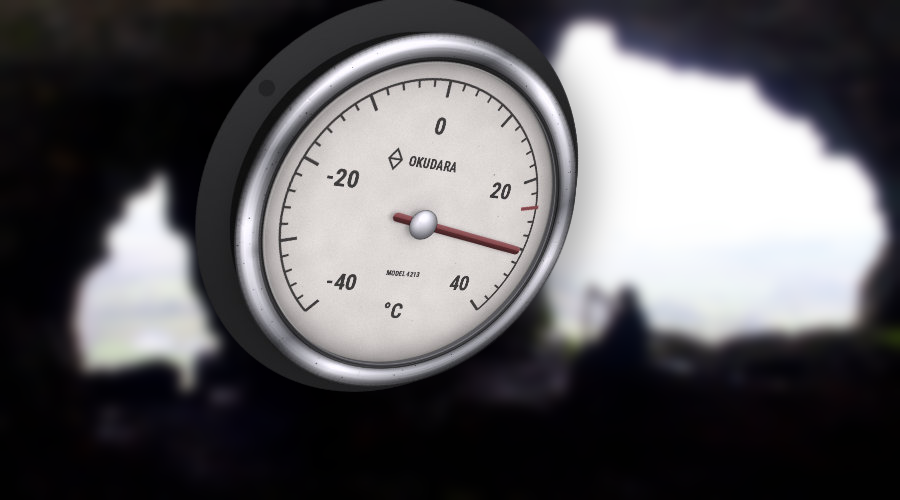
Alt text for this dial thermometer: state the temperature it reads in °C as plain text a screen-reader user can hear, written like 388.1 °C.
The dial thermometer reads 30 °C
